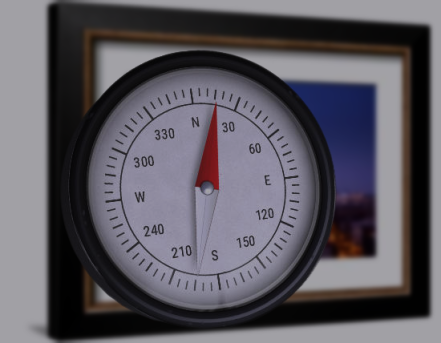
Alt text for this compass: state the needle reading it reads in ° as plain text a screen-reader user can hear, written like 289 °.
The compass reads 15 °
